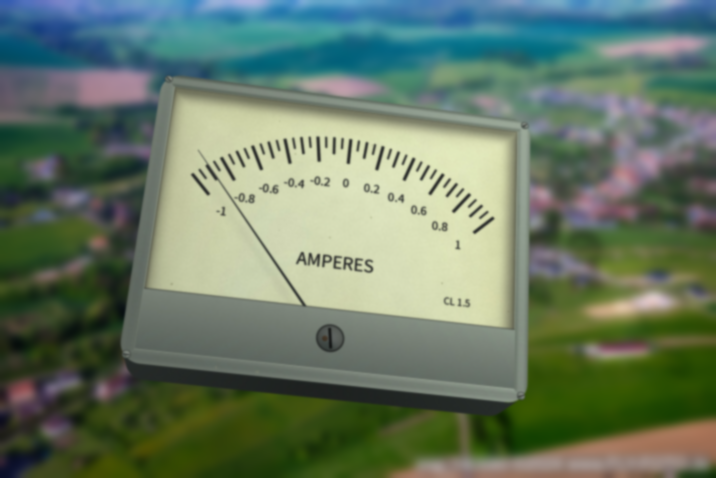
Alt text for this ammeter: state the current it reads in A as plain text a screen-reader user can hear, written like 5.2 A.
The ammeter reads -0.9 A
